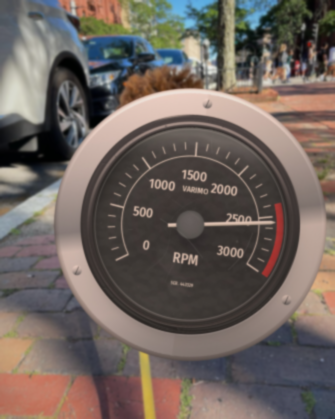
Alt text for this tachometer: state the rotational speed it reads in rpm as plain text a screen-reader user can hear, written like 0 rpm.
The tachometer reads 2550 rpm
